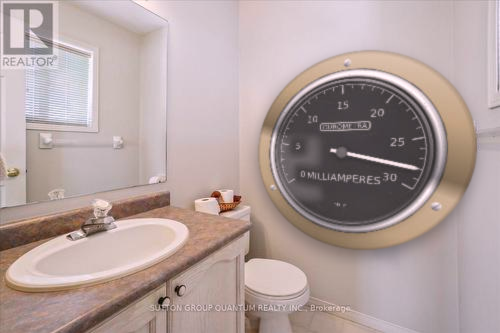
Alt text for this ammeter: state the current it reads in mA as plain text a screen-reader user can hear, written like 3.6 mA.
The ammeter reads 28 mA
